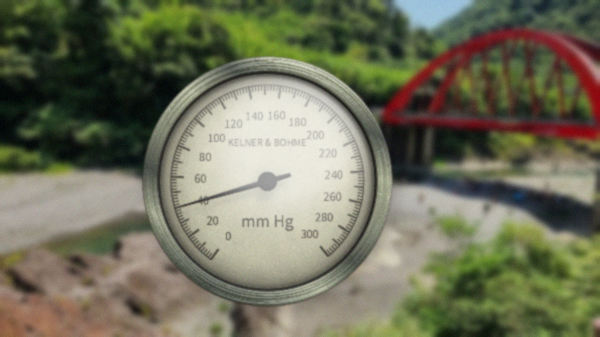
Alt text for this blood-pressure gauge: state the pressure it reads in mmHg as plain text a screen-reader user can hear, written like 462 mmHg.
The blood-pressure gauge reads 40 mmHg
